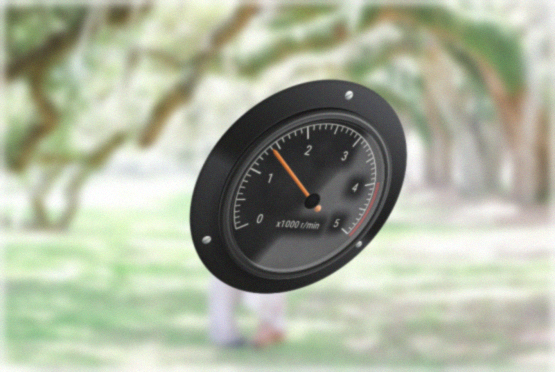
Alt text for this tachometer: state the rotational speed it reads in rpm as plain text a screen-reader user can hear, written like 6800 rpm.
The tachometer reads 1400 rpm
